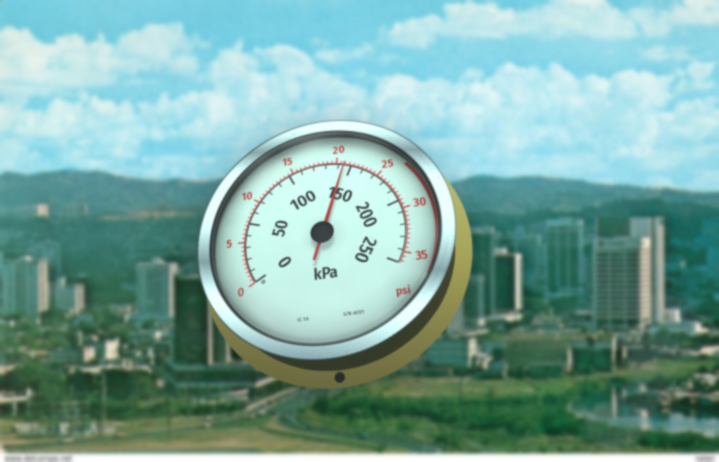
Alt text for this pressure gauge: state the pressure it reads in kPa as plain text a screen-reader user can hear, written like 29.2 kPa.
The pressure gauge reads 145 kPa
